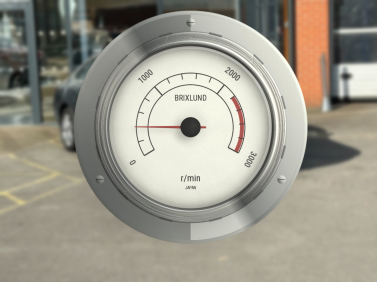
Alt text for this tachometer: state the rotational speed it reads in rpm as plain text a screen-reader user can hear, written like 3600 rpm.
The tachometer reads 400 rpm
